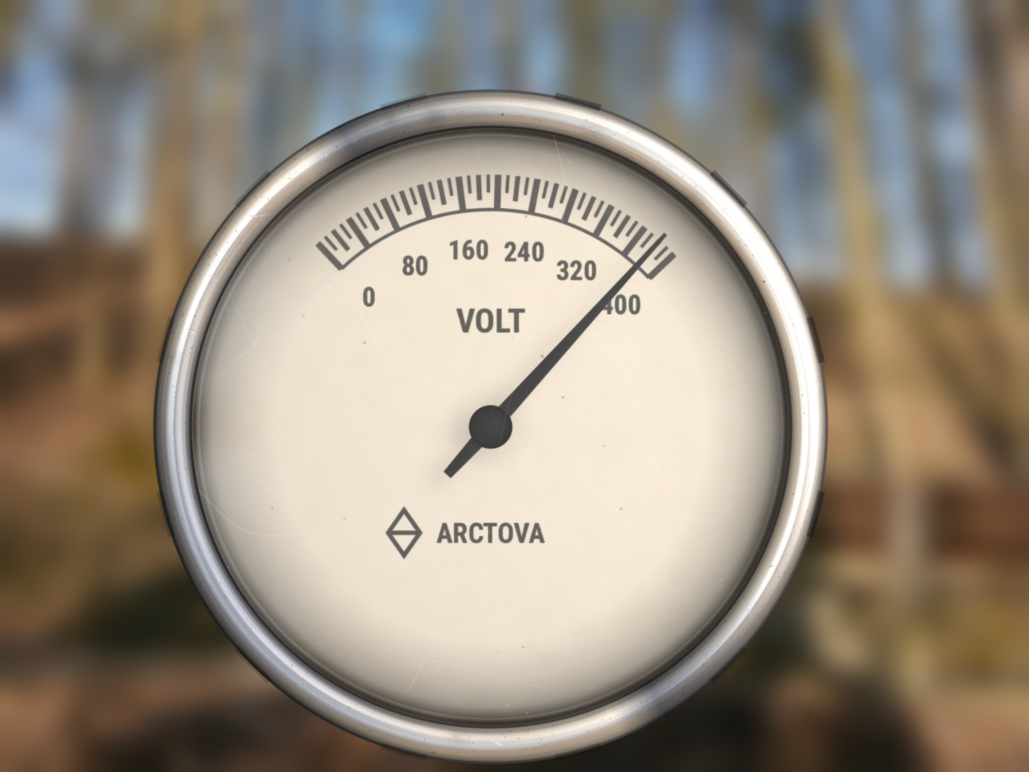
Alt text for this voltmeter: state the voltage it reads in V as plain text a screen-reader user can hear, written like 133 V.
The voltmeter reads 380 V
